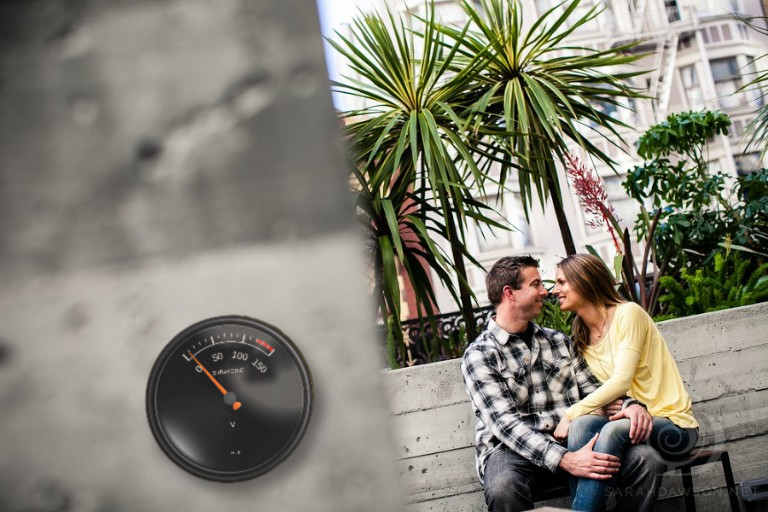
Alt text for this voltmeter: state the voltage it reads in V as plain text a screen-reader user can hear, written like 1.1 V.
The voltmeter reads 10 V
